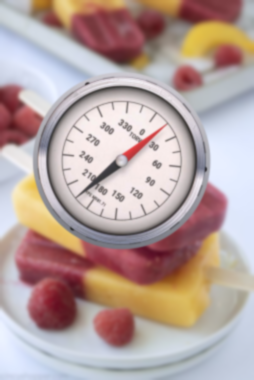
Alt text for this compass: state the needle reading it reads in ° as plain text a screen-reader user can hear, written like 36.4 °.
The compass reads 15 °
